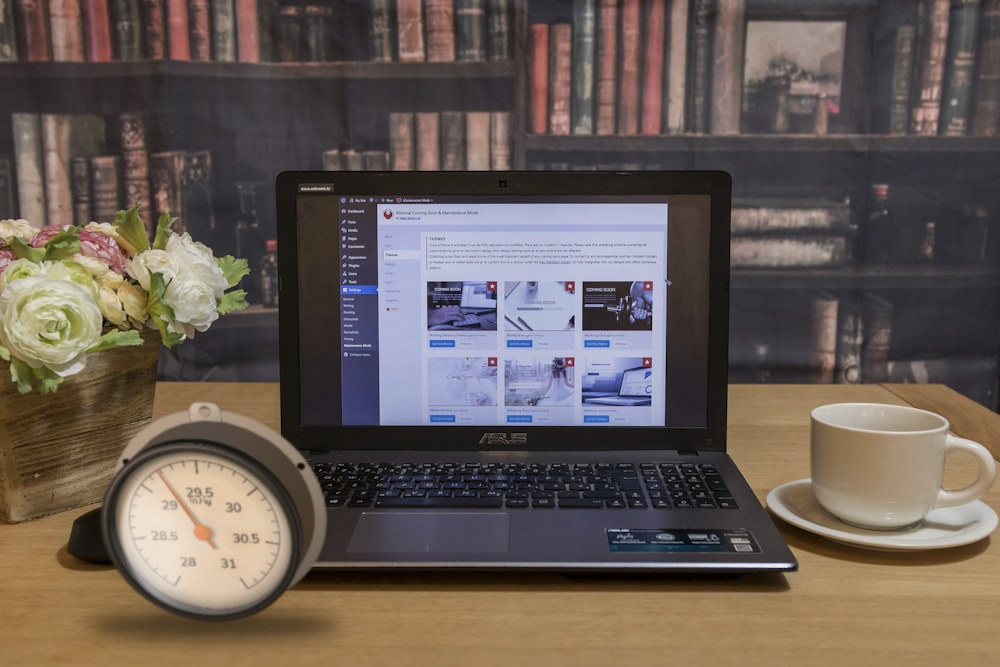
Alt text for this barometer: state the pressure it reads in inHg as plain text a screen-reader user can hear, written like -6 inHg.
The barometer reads 29.2 inHg
